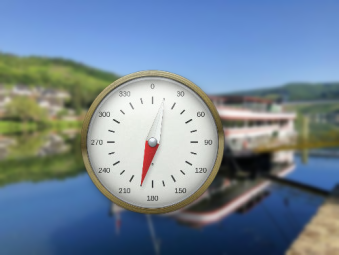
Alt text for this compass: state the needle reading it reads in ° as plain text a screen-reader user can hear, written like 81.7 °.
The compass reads 195 °
